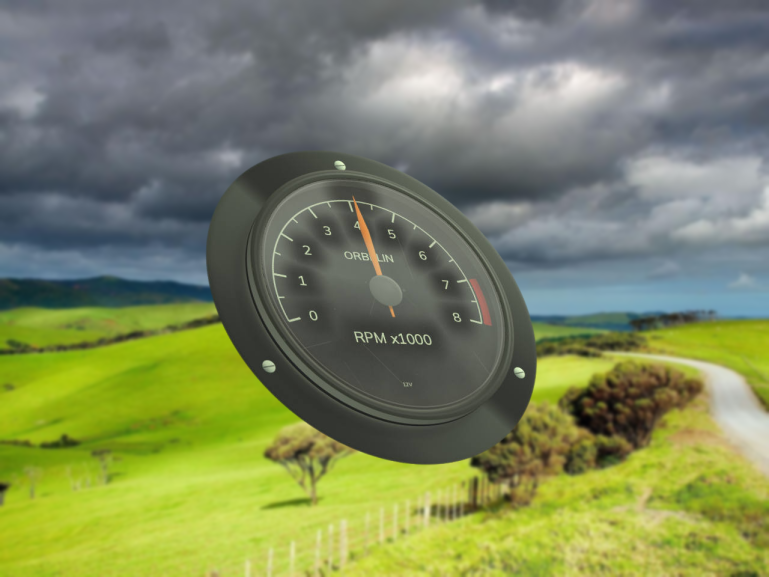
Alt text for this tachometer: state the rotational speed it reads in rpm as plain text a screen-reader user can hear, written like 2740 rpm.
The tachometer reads 4000 rpm
